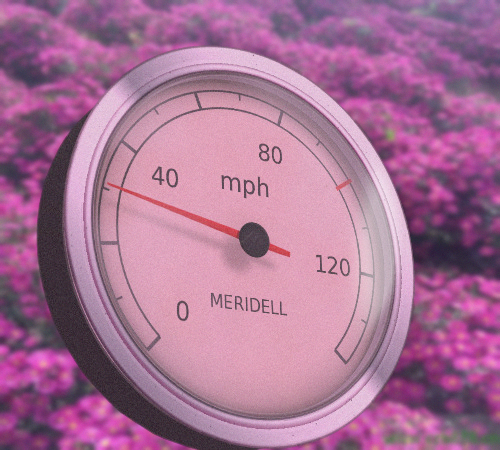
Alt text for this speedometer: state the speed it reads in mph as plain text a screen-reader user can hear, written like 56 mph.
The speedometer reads 30 mph
